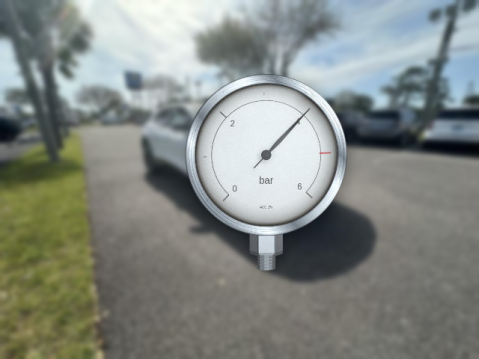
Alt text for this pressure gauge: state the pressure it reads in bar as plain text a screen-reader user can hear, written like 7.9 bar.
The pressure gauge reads 4 bar
